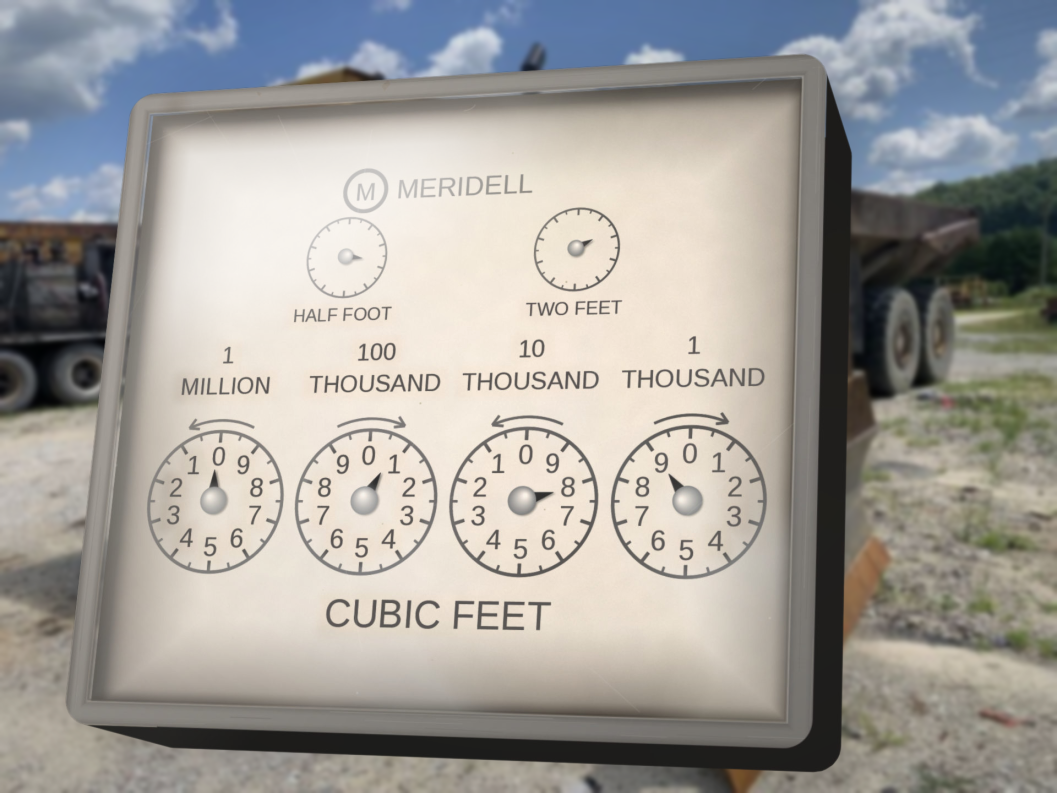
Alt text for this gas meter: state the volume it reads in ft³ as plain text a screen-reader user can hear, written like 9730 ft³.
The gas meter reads 7900 ft³
